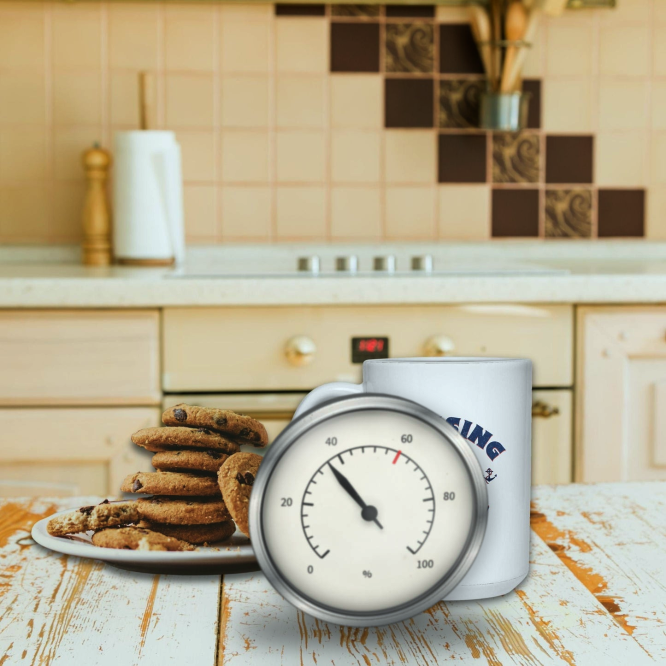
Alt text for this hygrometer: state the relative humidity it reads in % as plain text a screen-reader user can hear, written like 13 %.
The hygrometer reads 36 %
